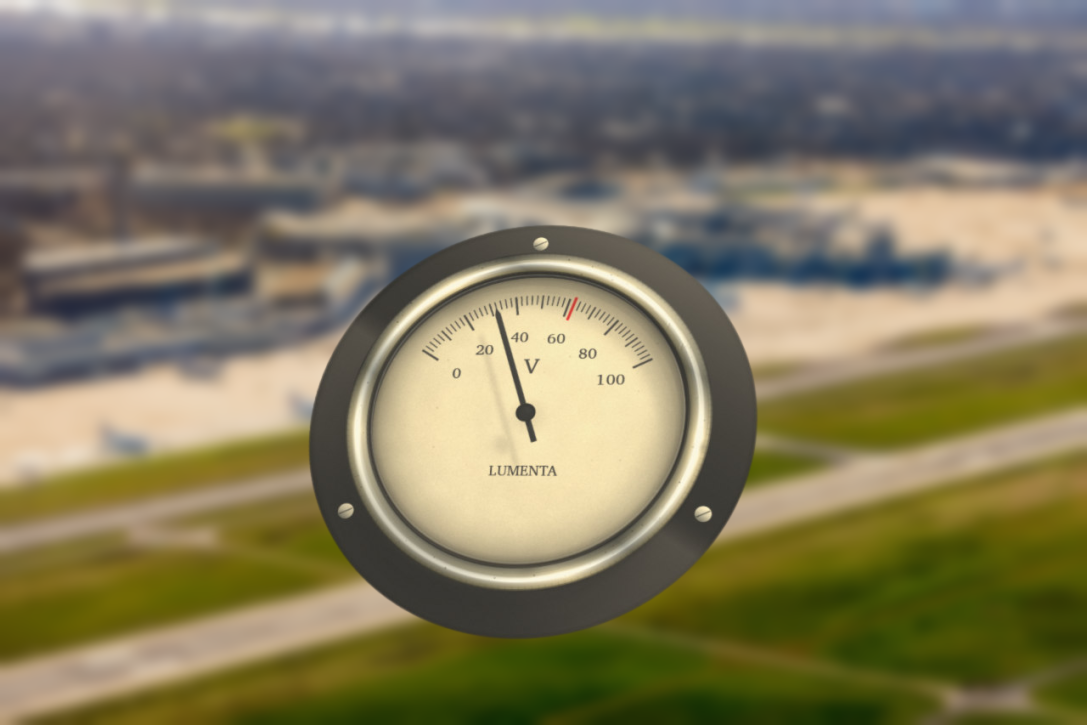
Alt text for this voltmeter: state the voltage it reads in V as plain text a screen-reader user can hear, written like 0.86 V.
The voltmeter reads 32 V
